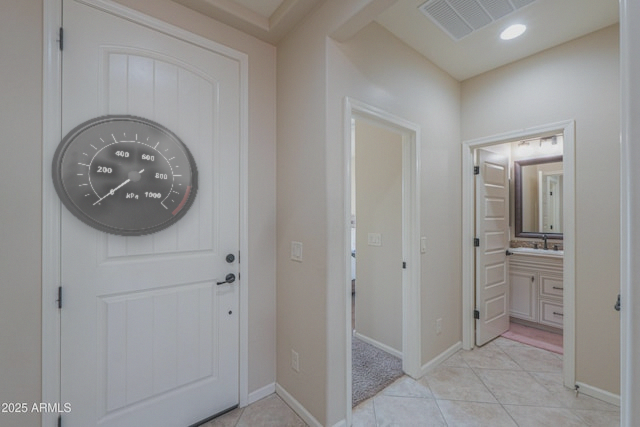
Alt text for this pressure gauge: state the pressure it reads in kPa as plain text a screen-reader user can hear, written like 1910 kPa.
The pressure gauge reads 0 kPa
